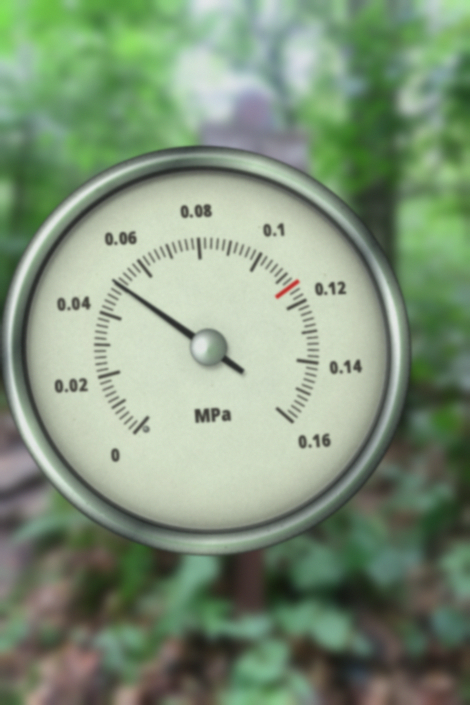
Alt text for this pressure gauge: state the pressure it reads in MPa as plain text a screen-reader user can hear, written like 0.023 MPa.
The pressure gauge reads 0.05 MPa
